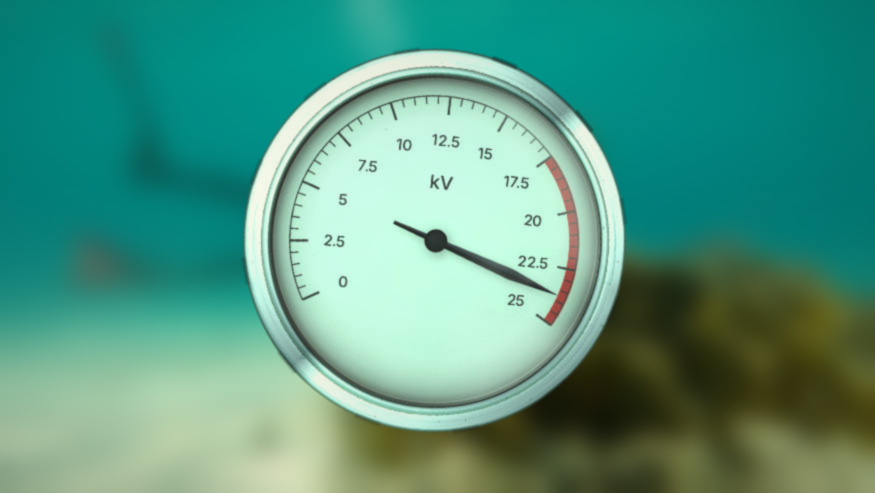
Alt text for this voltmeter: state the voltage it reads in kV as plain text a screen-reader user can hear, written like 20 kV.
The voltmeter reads 23.75 kV
